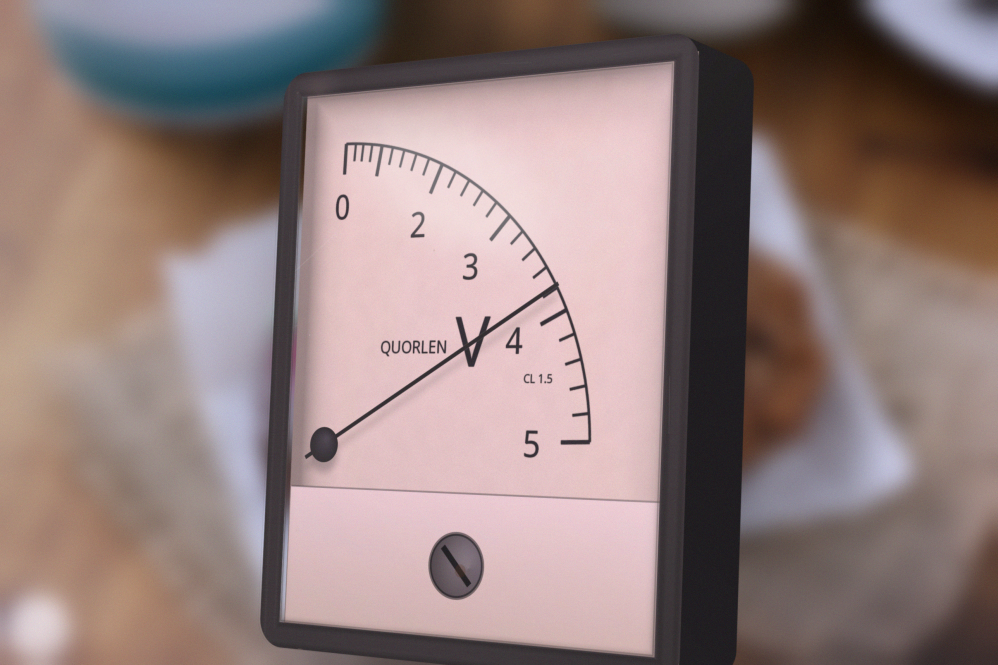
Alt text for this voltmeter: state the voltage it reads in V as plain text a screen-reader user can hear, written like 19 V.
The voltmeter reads 3.8 V
